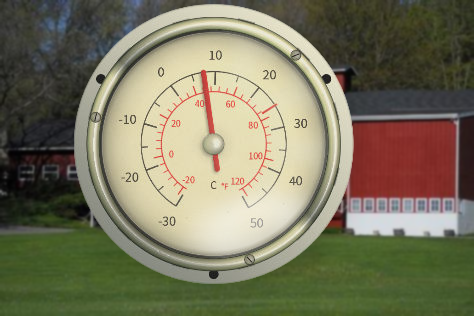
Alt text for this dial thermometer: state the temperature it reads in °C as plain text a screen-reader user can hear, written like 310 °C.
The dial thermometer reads 7.5 °C
